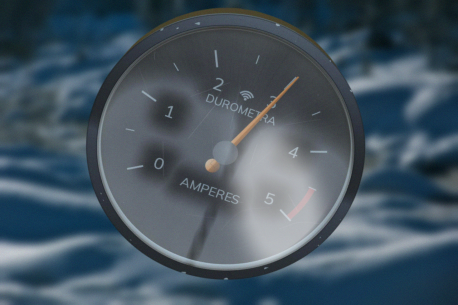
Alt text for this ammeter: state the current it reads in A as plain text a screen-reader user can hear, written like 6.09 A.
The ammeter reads 3 A
